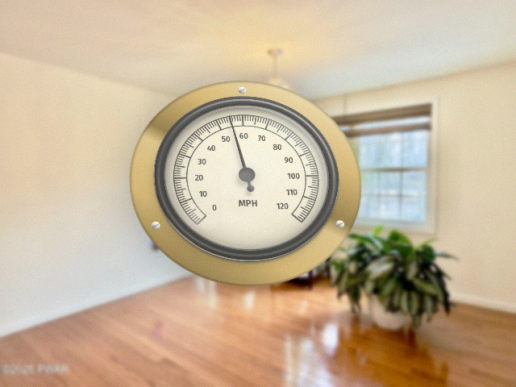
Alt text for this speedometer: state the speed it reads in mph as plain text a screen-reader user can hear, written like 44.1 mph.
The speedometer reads 55 mph
